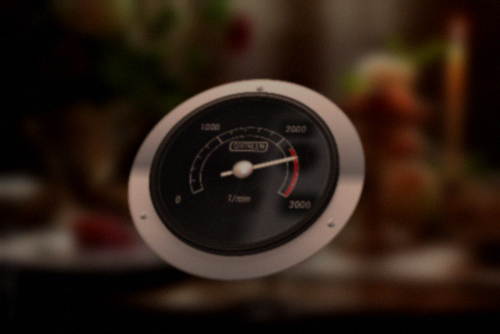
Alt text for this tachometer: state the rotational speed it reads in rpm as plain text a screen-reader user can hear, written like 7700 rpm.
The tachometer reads 2400 rpm
